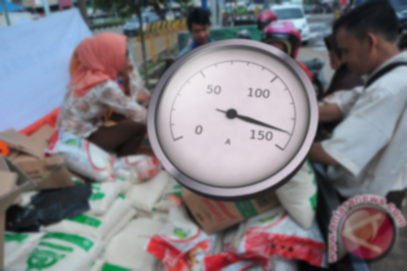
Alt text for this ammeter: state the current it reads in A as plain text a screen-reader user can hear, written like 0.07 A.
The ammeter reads 140 A
